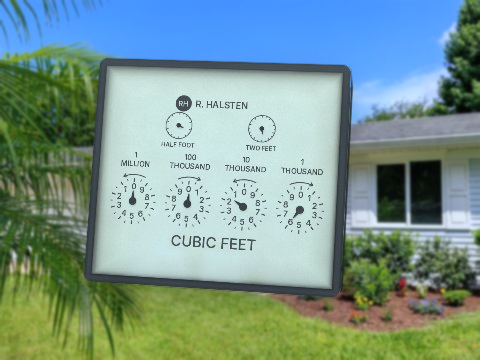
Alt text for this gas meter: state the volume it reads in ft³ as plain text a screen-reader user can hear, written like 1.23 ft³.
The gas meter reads 1600 ft³
